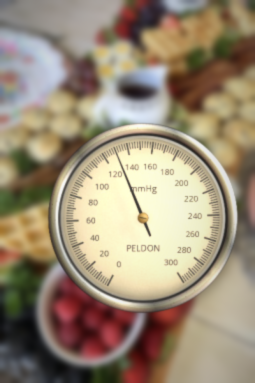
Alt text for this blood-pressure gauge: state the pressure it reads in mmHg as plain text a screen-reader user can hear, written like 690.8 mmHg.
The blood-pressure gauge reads 130 mmHg
